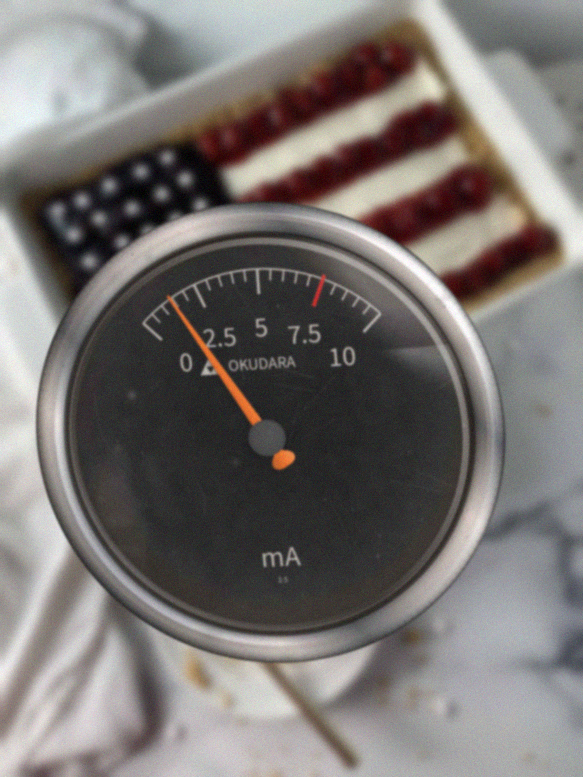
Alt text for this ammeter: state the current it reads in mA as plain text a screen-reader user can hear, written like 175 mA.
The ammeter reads 1.5 mA
